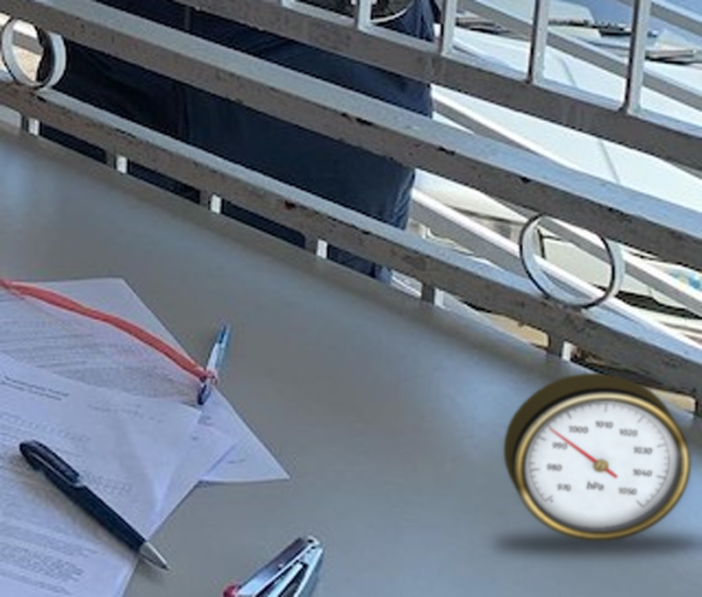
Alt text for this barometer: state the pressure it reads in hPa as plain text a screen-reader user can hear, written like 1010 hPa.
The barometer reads 994 hPa
